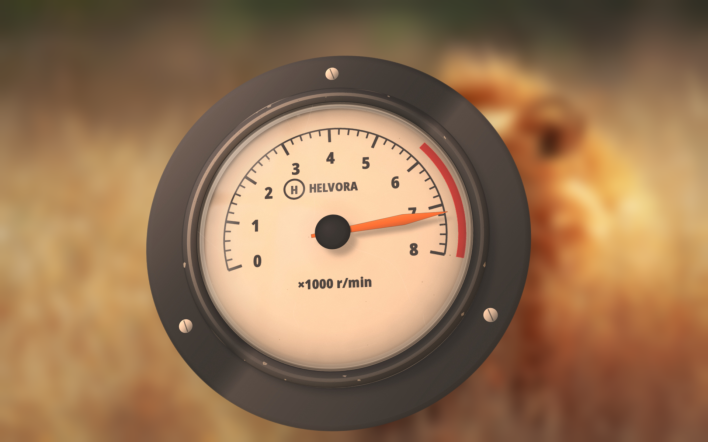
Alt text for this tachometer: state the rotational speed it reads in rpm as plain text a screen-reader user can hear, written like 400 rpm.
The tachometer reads 7200 rpm
